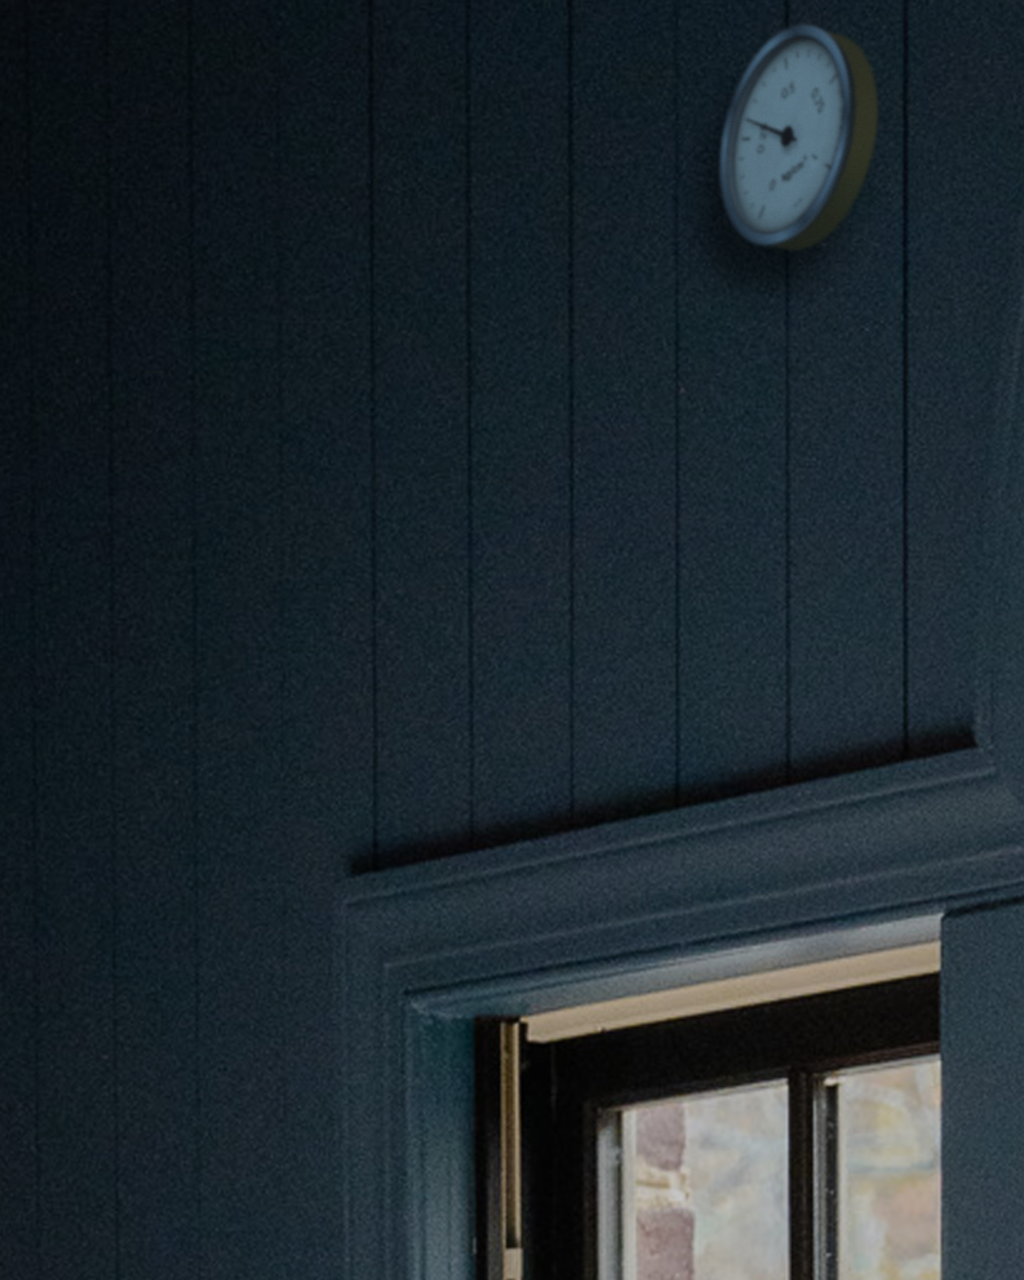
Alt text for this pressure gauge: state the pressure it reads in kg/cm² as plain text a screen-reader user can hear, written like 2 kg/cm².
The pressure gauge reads 0.3 kg/cm²
